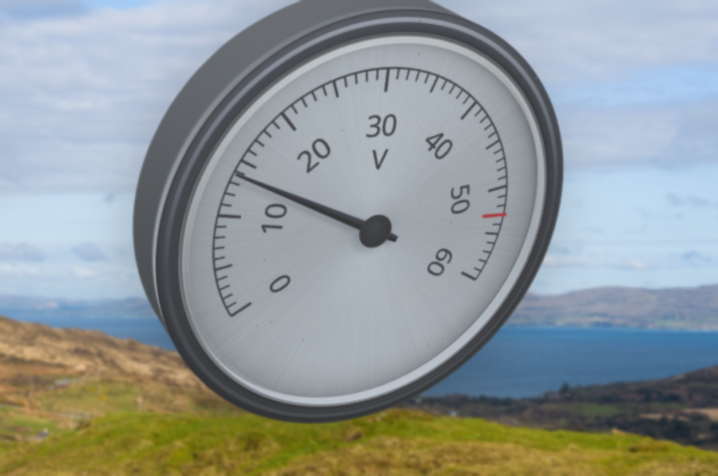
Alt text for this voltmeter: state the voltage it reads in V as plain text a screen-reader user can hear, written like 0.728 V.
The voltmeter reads 14 V
